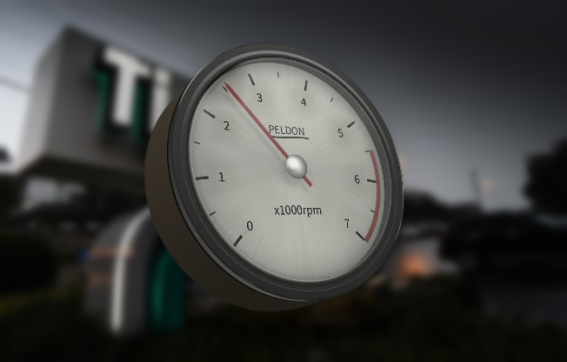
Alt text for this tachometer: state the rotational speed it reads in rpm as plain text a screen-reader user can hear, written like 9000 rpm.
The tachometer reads 2500 rpm
